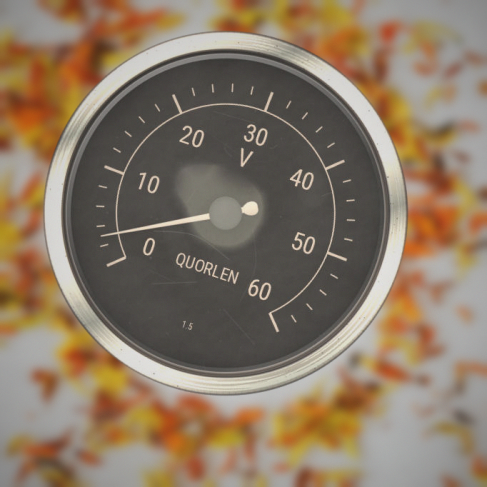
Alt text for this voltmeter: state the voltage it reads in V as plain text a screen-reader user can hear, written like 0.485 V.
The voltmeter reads 3 V
